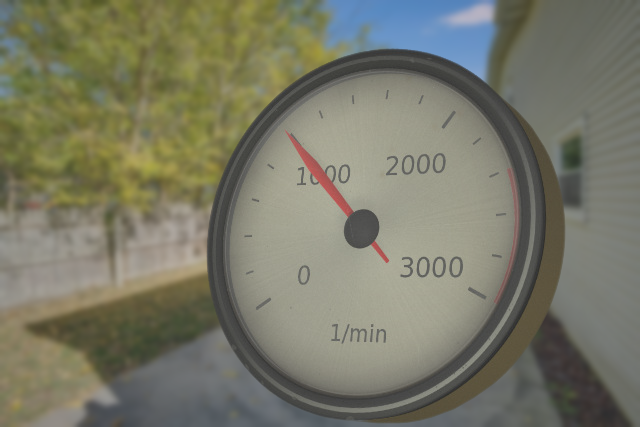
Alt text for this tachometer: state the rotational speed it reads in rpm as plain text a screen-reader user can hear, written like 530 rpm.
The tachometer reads 1000 rpm
